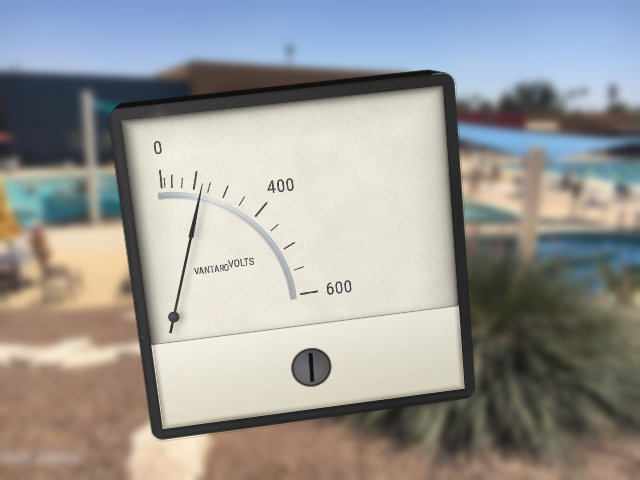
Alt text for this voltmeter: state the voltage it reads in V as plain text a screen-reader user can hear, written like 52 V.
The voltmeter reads 225 V
